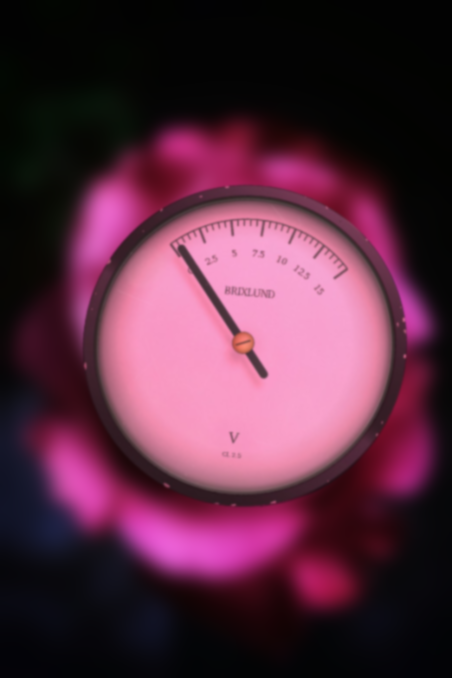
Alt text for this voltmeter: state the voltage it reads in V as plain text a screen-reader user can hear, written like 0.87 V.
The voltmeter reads 0.5 V
